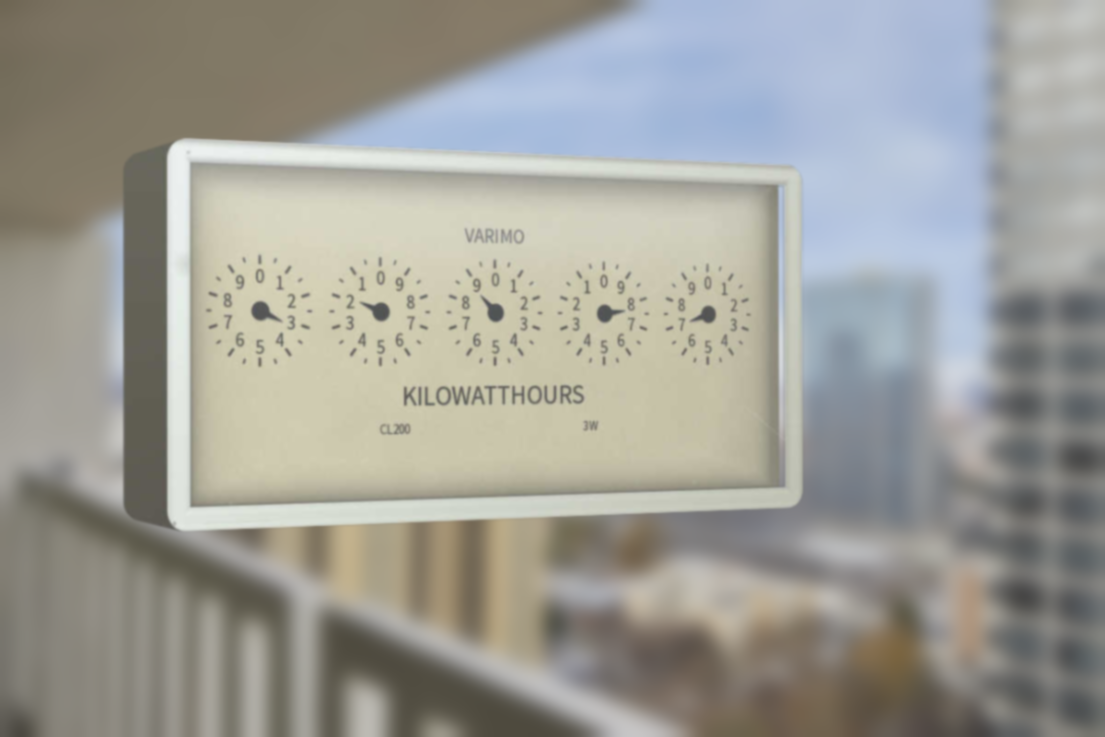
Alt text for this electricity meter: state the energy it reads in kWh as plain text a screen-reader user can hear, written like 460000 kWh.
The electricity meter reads 31877 kWh
